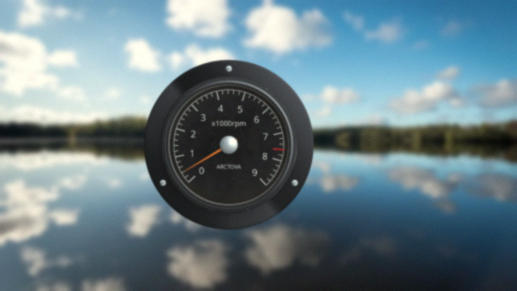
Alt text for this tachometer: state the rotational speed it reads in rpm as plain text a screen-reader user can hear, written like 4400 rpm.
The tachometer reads 400 rpm
